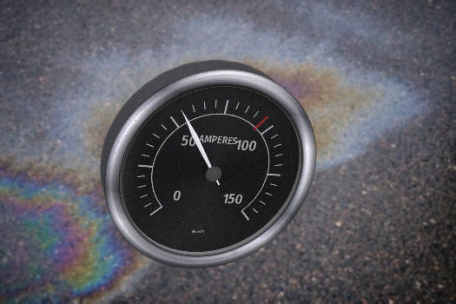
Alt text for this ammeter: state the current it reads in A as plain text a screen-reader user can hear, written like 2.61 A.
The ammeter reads 55 A
